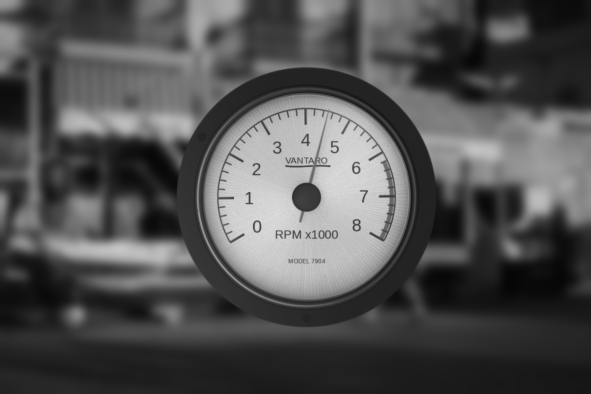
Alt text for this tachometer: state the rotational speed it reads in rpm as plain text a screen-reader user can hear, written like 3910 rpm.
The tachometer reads 4500 rpm
